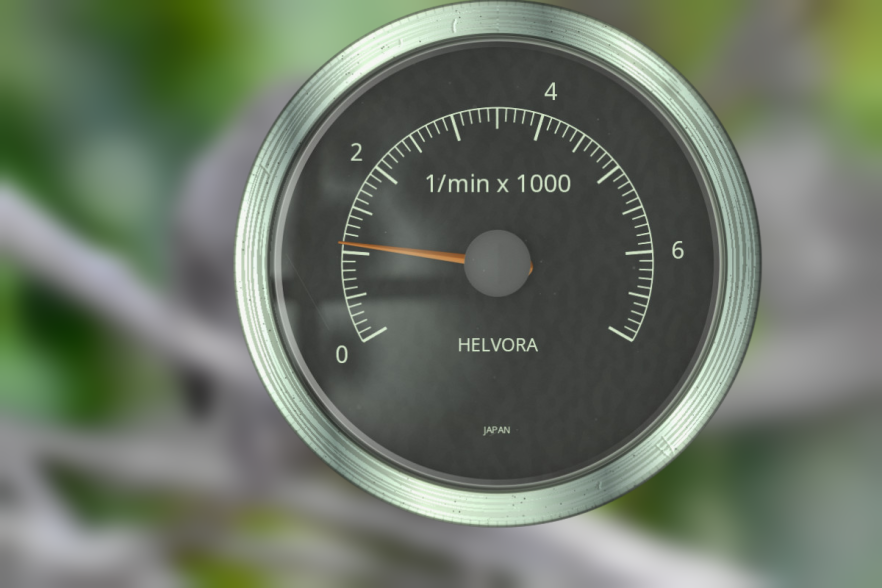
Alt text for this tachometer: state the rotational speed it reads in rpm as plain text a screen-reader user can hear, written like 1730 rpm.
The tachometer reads 1100 rpm
